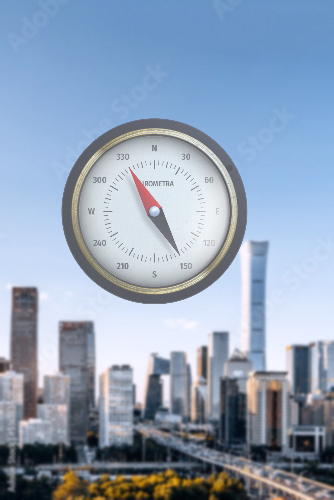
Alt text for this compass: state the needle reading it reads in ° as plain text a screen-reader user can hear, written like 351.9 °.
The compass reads 330 °
